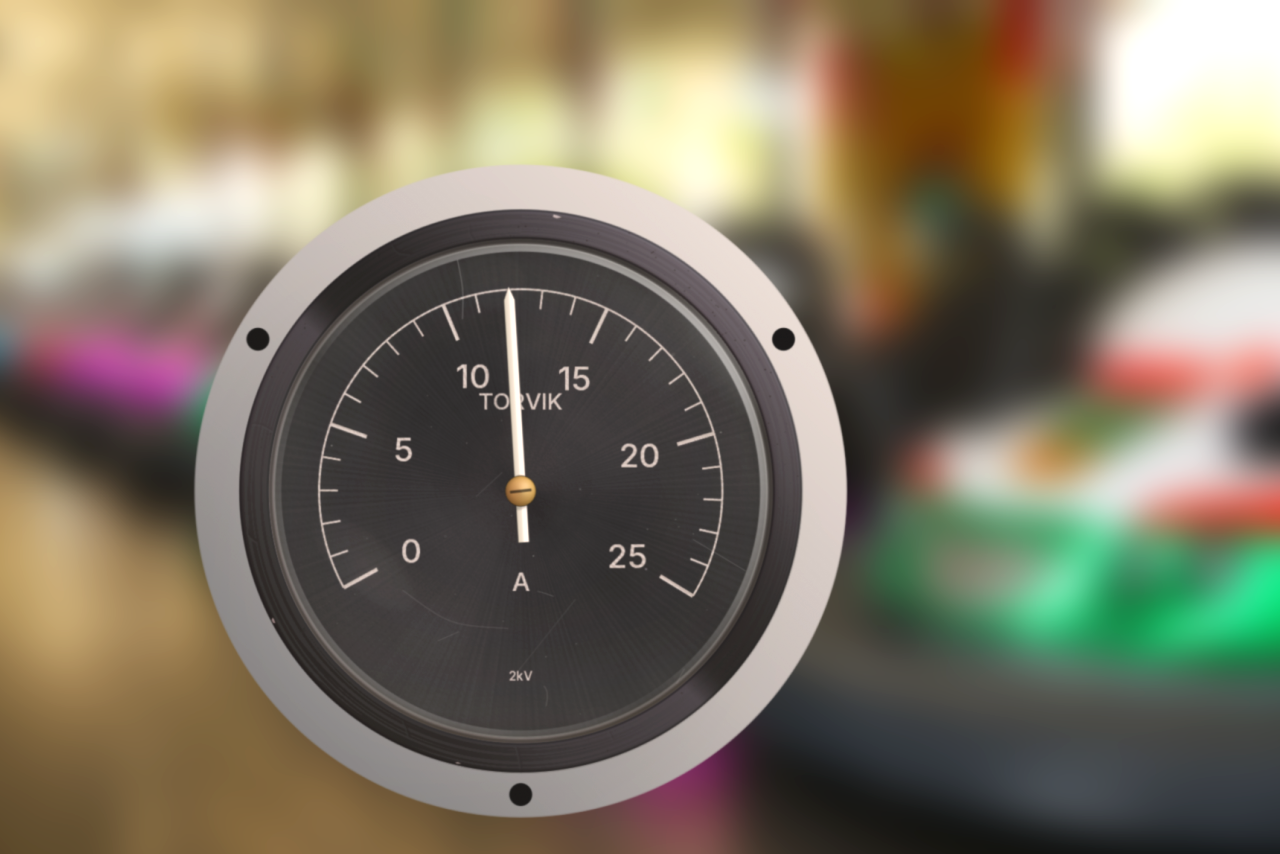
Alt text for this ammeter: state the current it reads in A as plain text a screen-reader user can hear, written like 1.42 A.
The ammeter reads 12 A
